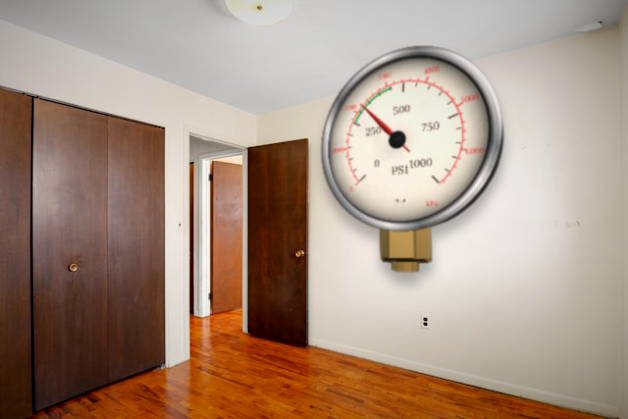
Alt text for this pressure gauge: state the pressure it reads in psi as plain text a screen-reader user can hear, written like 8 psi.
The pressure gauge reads 325 psi
